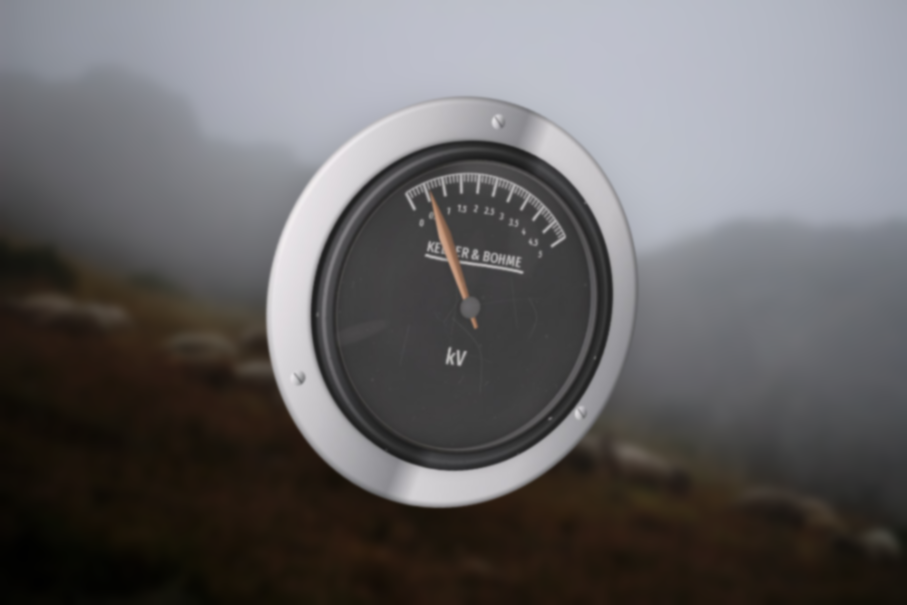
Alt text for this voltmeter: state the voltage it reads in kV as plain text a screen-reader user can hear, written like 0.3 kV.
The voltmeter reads 0.5 kV
